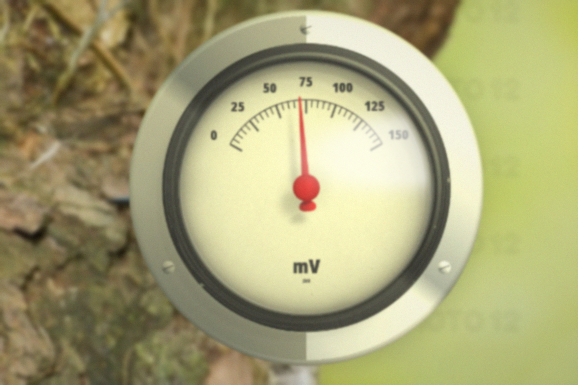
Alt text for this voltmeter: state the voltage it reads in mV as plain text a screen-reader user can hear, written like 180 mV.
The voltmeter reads 70 mV
